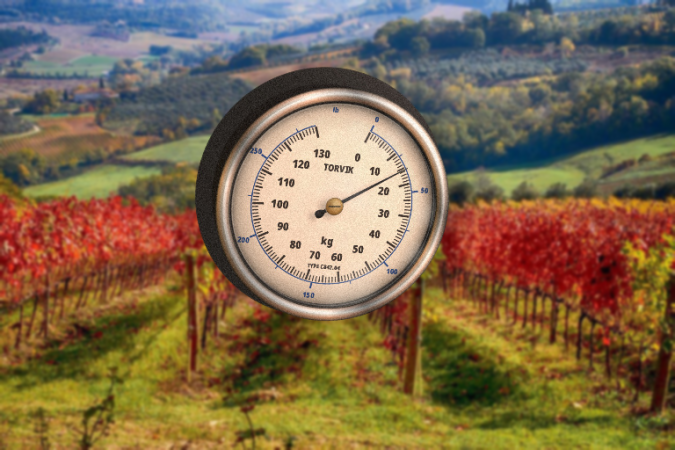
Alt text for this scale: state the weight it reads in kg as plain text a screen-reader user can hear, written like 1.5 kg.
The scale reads 15 kg
